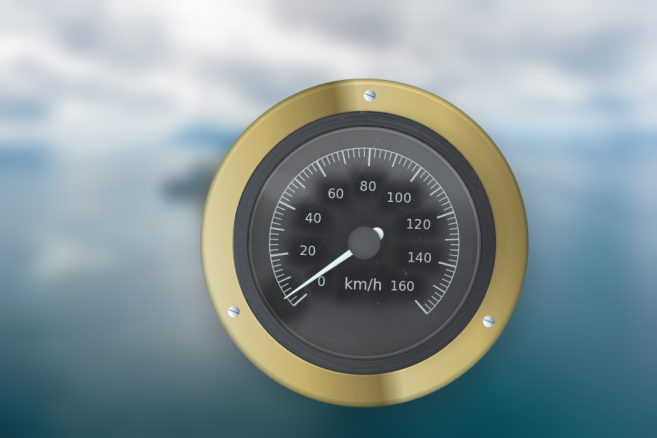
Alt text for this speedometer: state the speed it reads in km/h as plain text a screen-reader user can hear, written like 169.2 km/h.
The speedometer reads 4 km/h
